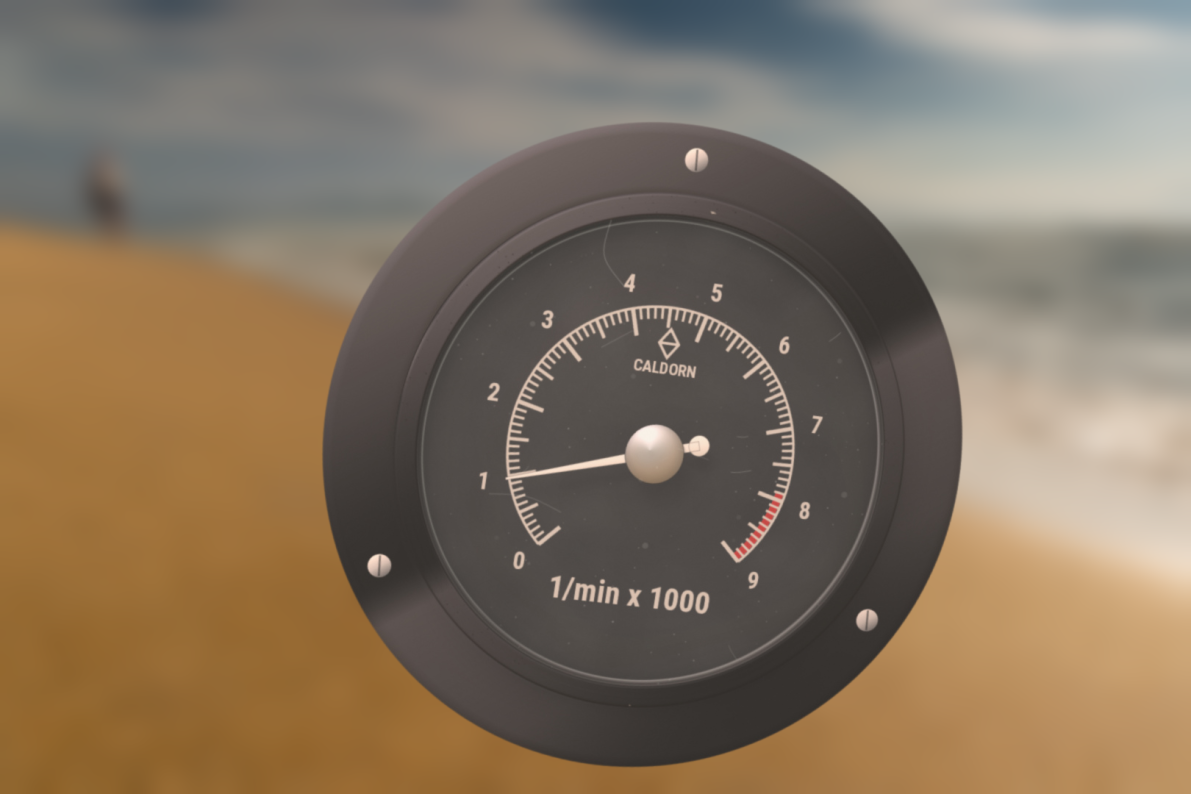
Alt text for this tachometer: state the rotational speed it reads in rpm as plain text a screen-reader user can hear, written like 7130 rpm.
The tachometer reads 1000 rpm
